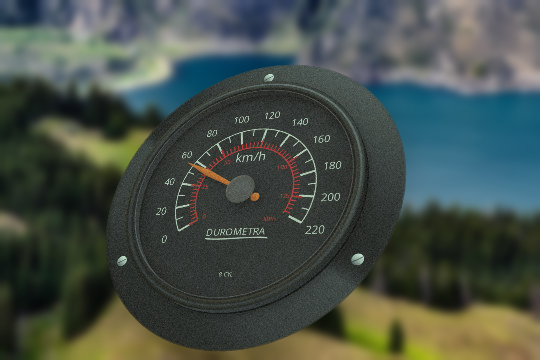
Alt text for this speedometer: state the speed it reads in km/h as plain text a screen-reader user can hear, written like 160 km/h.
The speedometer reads 55 km/h
